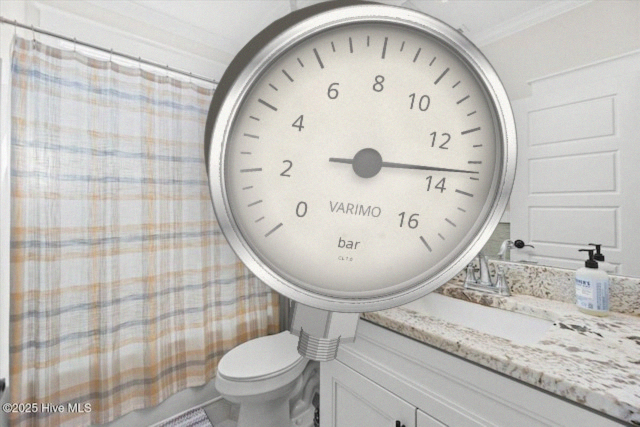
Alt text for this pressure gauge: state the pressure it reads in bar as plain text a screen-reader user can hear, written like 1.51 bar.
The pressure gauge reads 13.25 bar
